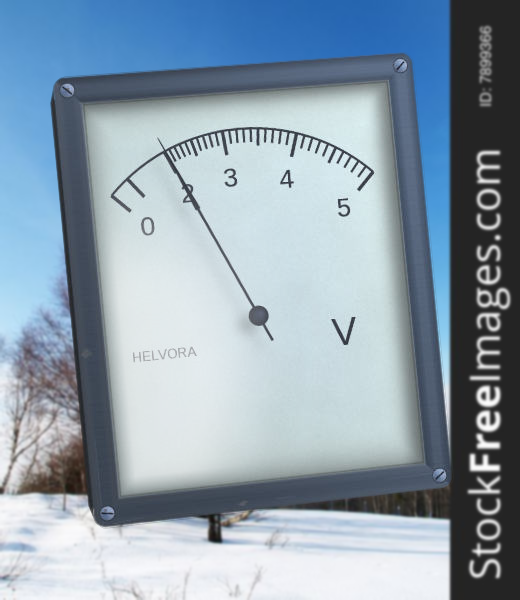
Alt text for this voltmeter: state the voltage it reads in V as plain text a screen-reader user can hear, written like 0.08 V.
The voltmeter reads 2 V
